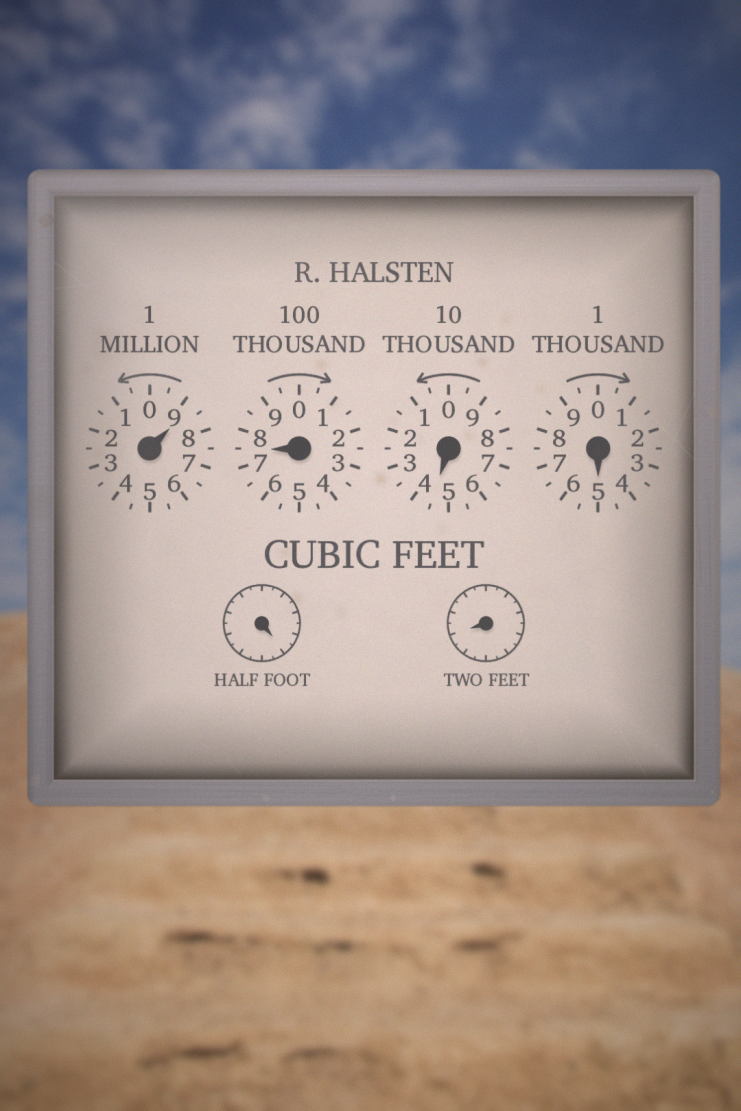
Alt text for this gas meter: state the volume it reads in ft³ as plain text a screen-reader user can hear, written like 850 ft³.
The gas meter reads 874500 ft³
